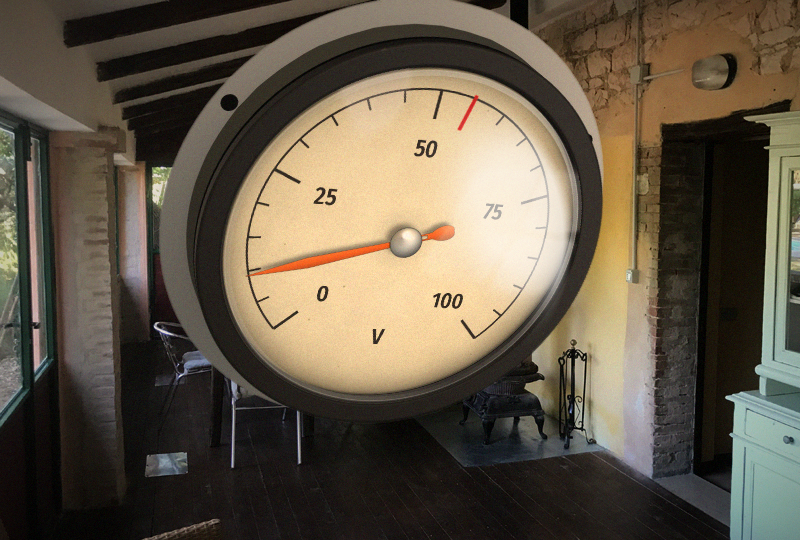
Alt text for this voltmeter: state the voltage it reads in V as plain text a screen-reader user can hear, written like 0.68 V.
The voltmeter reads 10 V
